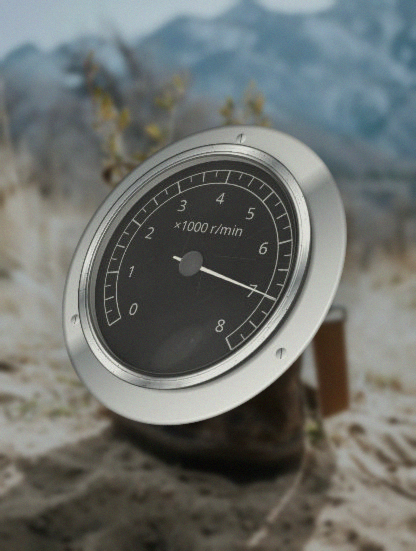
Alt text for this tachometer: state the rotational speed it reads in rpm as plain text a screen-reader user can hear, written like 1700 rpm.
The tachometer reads 7000 rpm
